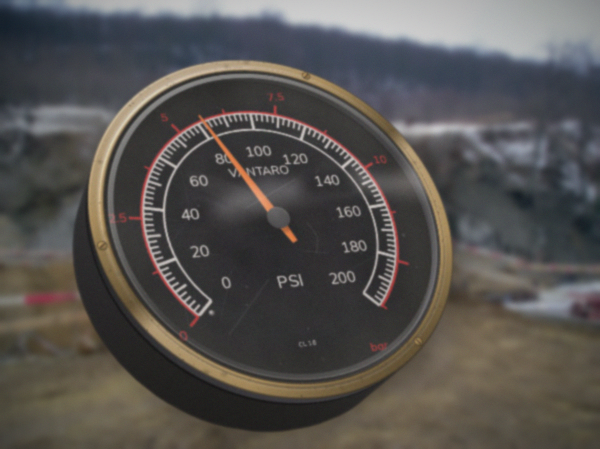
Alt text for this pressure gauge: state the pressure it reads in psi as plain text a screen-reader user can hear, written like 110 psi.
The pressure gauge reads 80 psi
